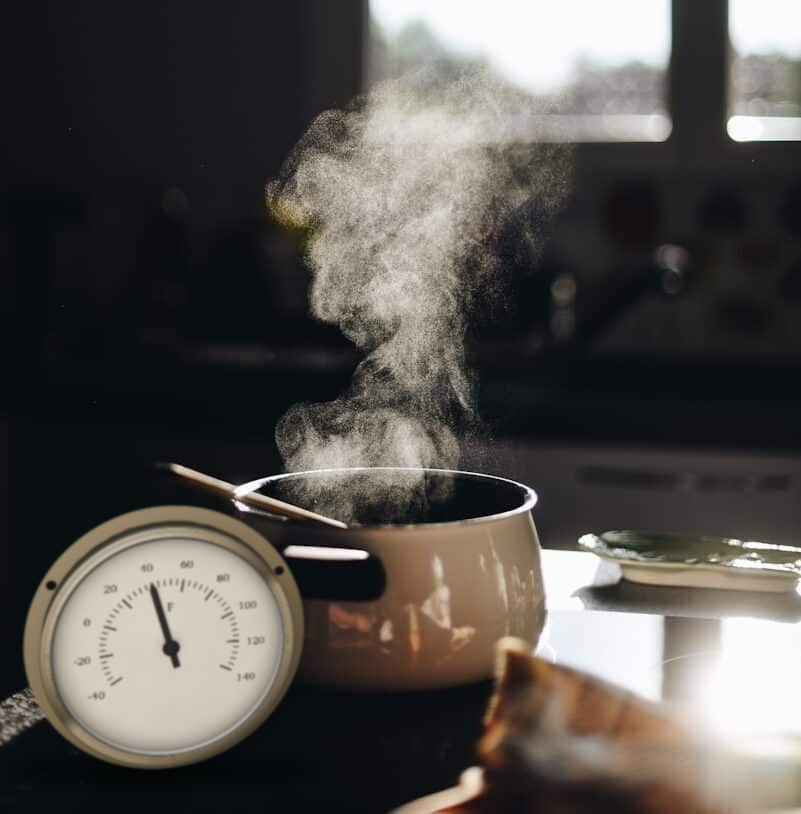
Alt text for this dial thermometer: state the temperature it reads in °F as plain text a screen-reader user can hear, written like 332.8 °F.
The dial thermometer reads 40 °F
